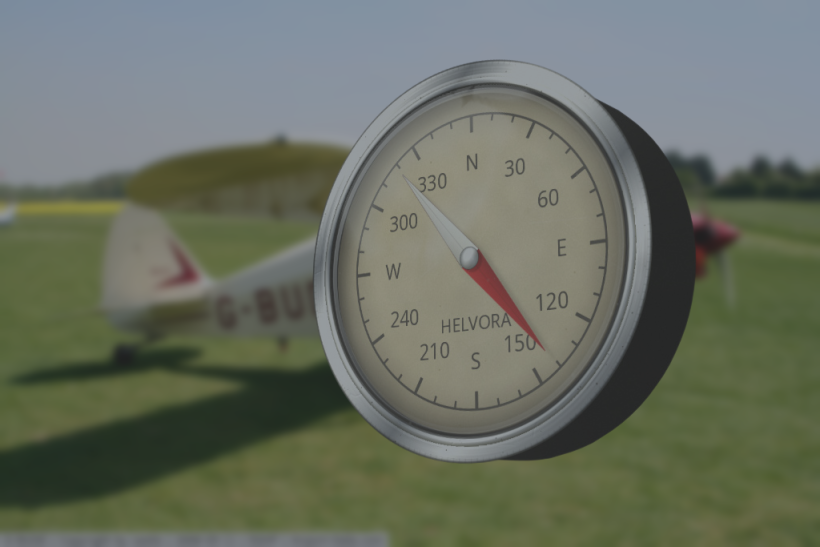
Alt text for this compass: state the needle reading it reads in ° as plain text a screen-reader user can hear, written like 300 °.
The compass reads 140 °
